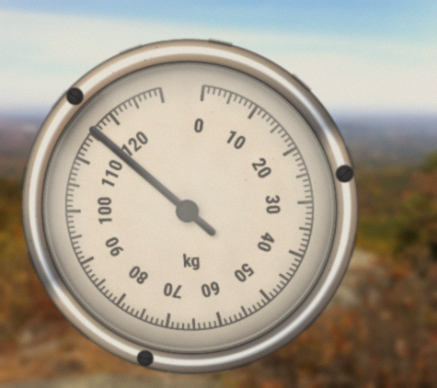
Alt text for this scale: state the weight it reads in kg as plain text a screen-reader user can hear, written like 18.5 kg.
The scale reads 116 kg
